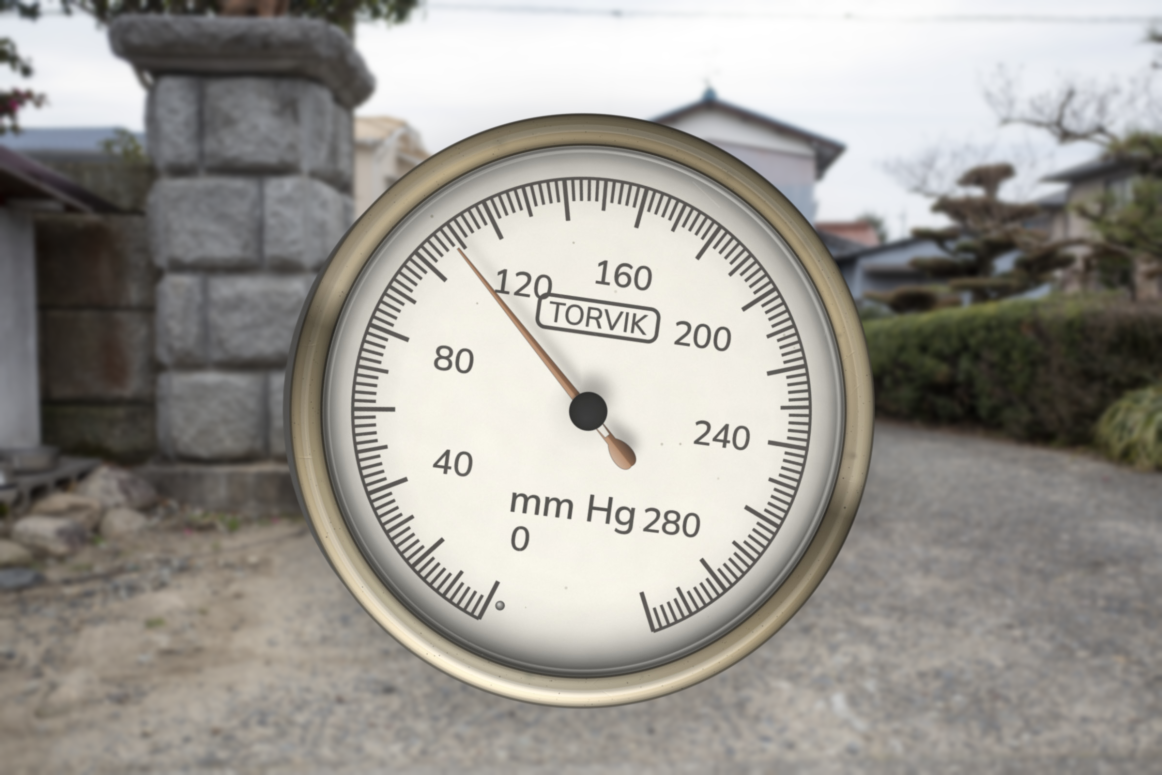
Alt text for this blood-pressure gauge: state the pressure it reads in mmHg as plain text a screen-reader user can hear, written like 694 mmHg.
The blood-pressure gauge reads 108 mmHg
